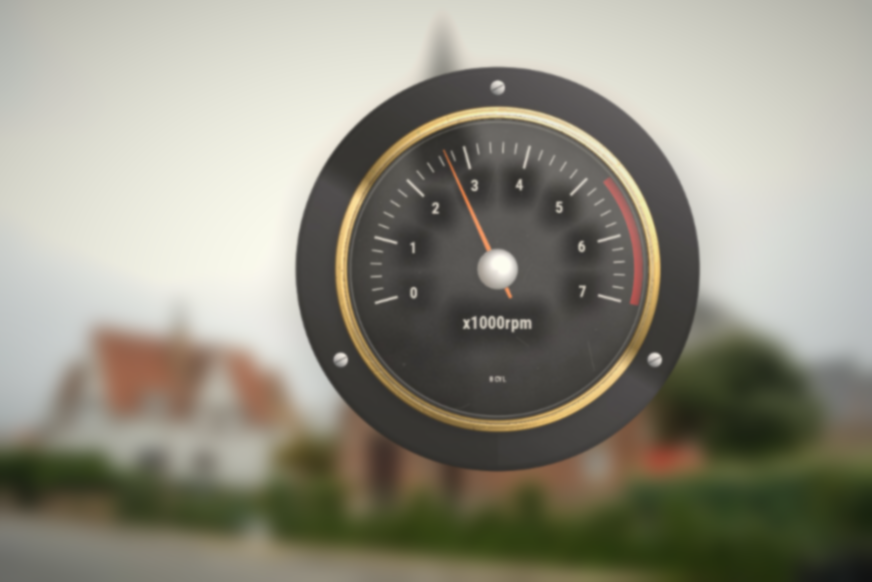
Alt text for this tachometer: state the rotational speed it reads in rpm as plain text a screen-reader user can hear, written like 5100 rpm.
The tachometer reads 2700 rpm
